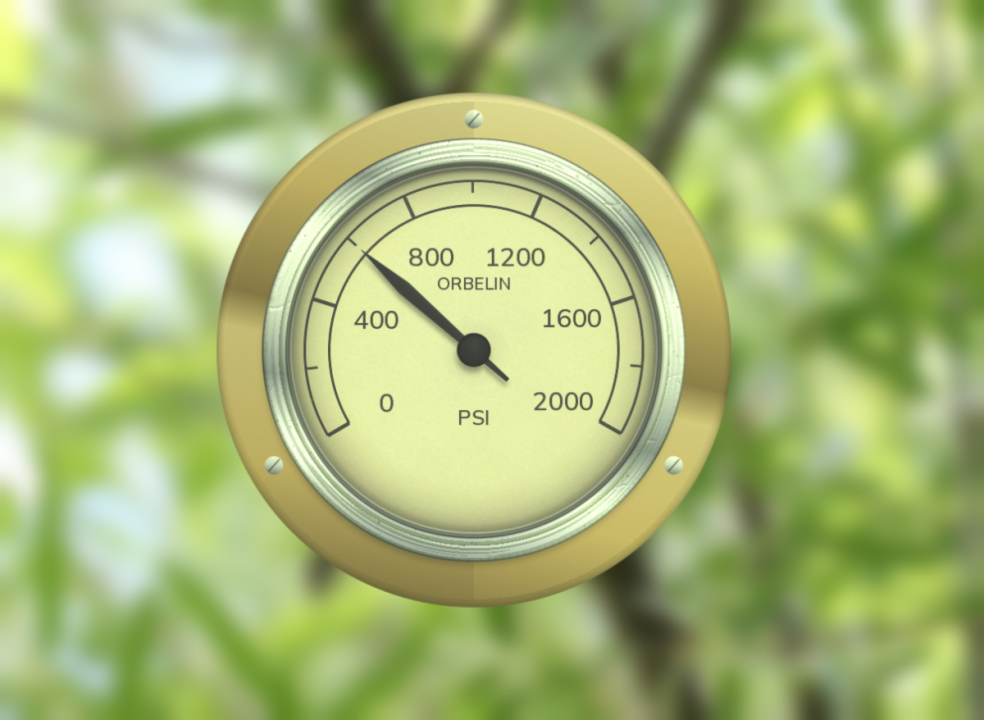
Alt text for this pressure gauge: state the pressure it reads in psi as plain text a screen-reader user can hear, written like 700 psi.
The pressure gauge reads 600 psi
